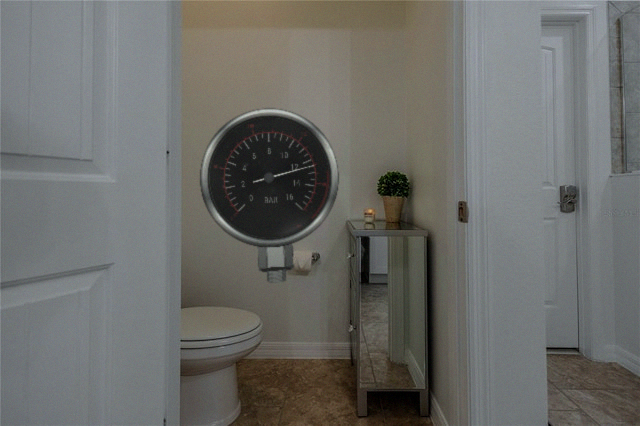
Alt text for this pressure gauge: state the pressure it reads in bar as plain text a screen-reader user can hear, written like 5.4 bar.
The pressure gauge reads 12.5 bar
